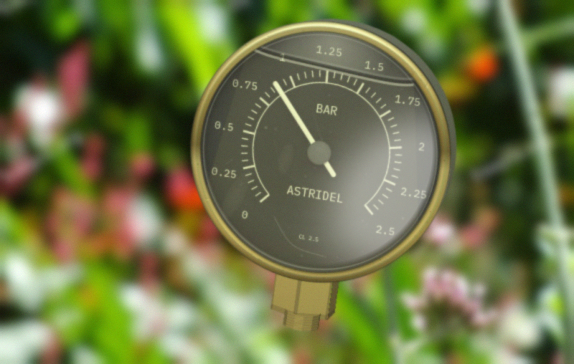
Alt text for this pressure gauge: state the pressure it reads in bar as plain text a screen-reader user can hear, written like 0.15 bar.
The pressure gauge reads 0.9 bar
